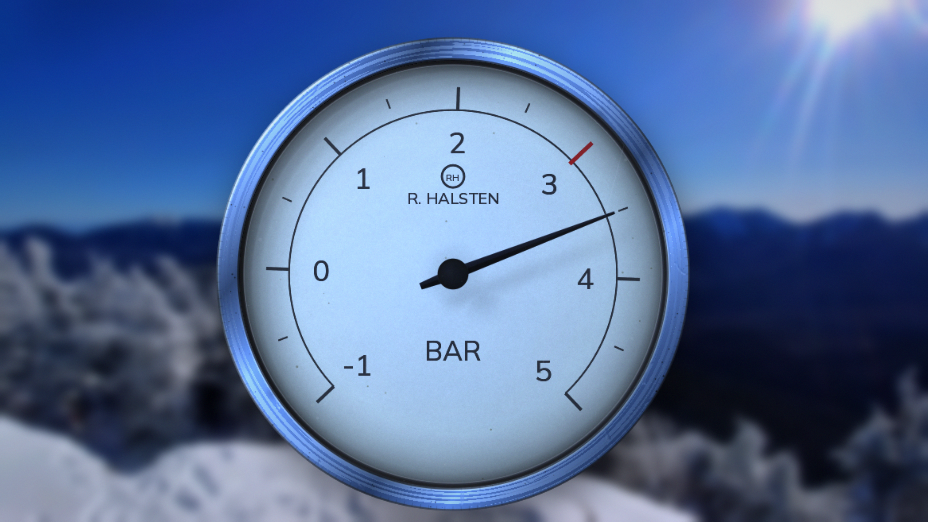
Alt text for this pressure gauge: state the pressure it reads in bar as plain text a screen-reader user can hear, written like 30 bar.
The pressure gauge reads 3.5 bar
